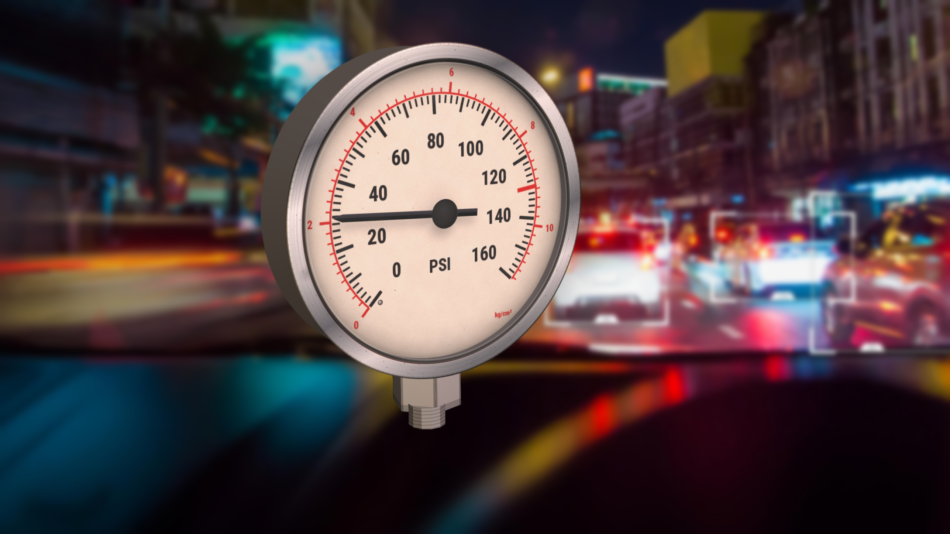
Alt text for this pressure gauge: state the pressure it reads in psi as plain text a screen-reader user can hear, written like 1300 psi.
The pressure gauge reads 30 psi
